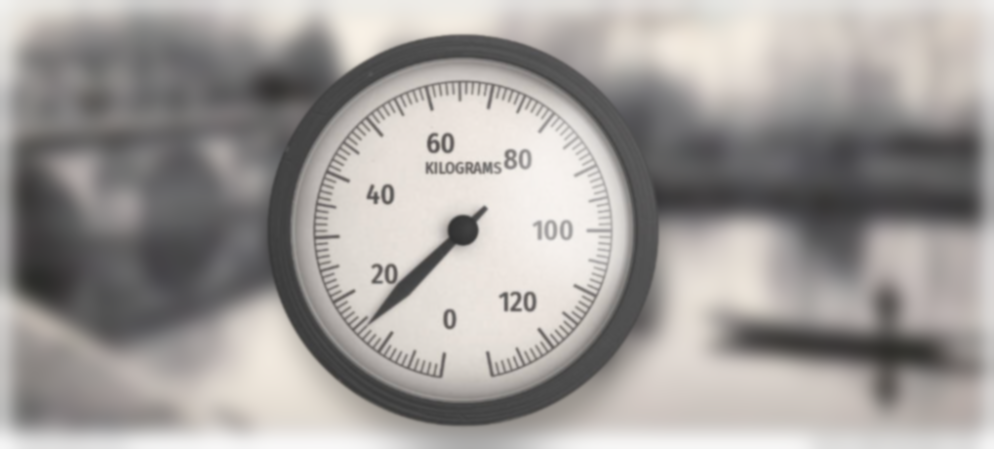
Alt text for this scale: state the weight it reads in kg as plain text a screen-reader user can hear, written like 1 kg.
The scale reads 14 kg
